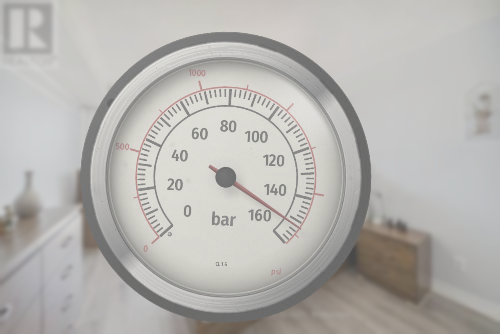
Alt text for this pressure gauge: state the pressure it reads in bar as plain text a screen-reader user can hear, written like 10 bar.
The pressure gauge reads 152 bar
